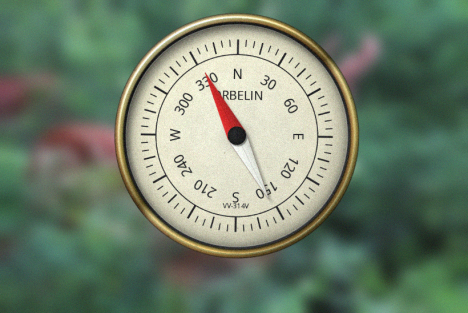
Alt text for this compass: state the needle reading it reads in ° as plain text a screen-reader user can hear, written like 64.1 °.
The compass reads 332.5 °
